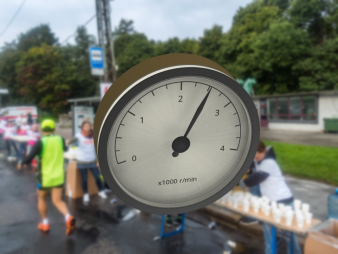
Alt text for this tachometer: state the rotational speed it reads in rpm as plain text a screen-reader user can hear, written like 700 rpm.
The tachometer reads 2500 rpm
